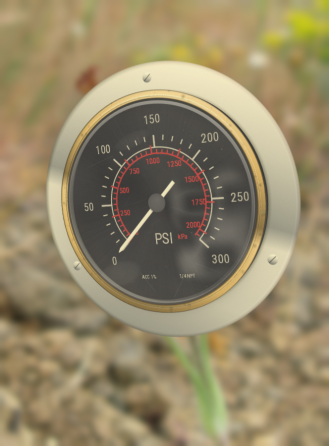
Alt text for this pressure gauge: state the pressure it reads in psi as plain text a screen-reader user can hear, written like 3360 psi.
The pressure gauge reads 0 psi
